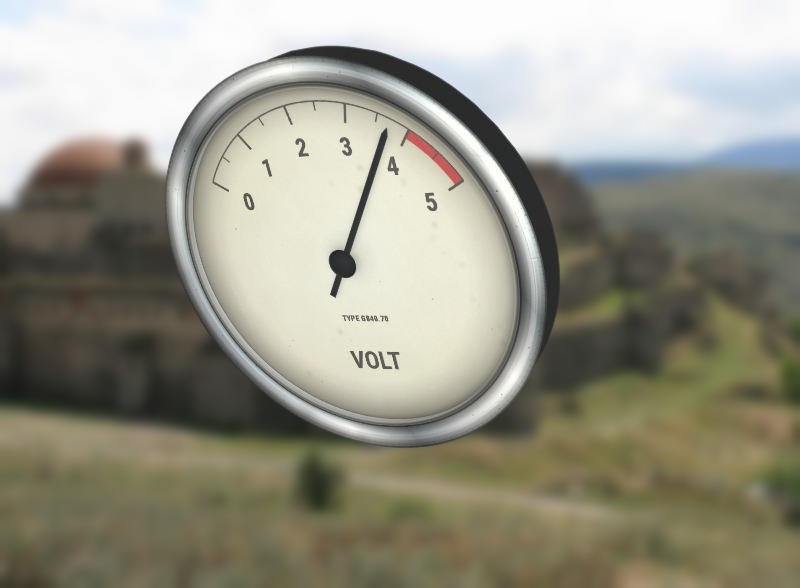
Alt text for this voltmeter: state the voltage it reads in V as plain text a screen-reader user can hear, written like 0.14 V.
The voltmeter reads 3.75 V
